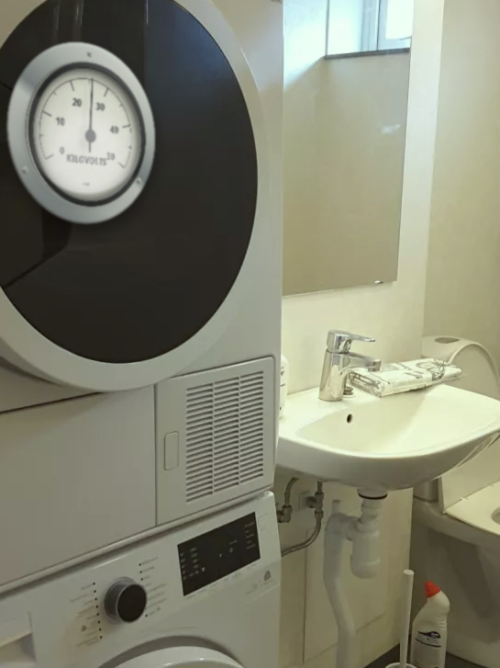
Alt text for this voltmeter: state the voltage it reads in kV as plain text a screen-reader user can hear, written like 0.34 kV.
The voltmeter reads 25 kV
